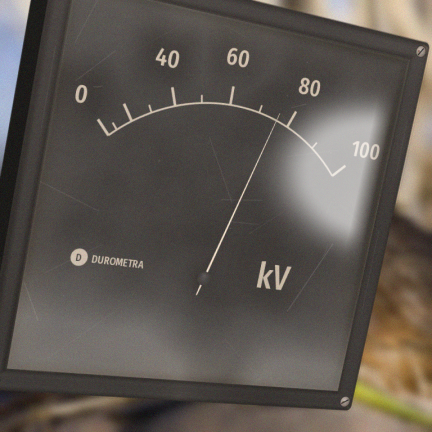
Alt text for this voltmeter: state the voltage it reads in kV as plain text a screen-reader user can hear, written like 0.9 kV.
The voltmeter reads 75 kV
